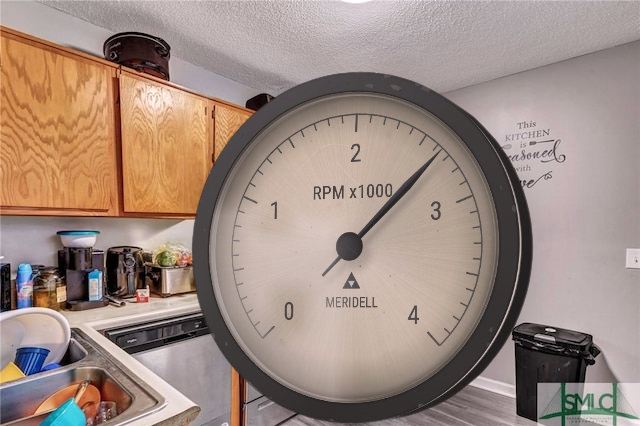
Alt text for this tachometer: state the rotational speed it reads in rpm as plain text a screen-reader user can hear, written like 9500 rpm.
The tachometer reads 2650 rpm
